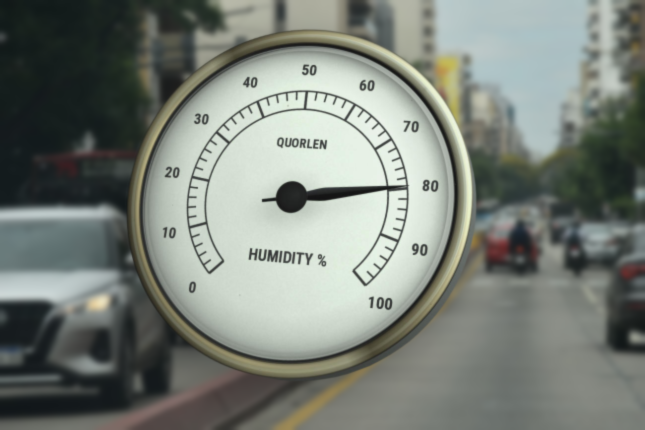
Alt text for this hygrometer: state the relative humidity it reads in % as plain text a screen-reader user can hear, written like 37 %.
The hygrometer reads 80 %
